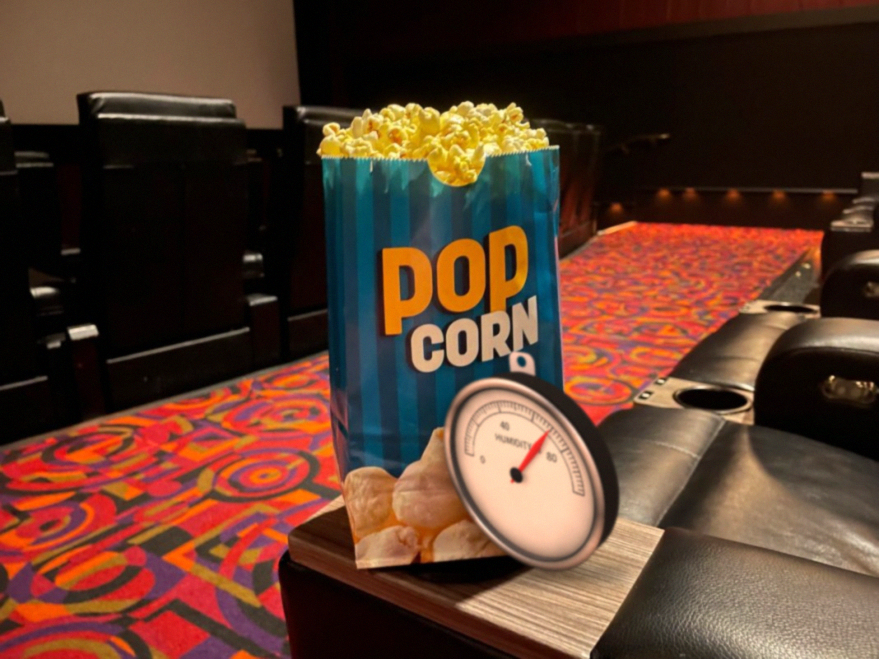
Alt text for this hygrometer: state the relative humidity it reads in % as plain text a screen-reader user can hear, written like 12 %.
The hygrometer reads 70 %
